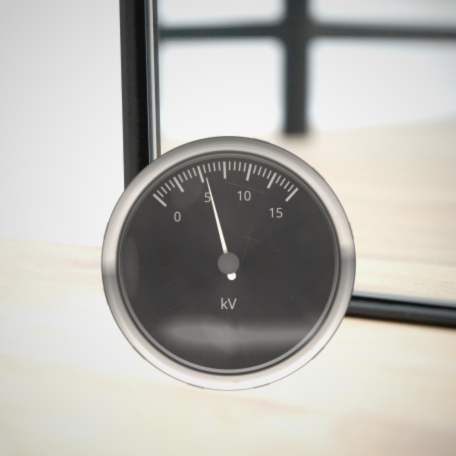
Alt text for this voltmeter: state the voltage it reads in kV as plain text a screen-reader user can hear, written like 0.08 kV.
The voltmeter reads 5.5 kV
